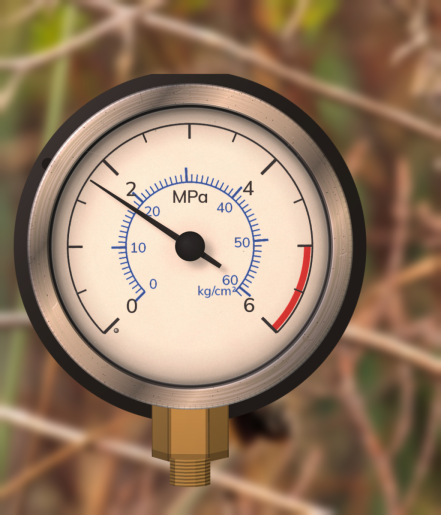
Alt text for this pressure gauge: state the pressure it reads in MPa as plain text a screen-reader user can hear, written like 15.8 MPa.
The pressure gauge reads 1.75 MPa
